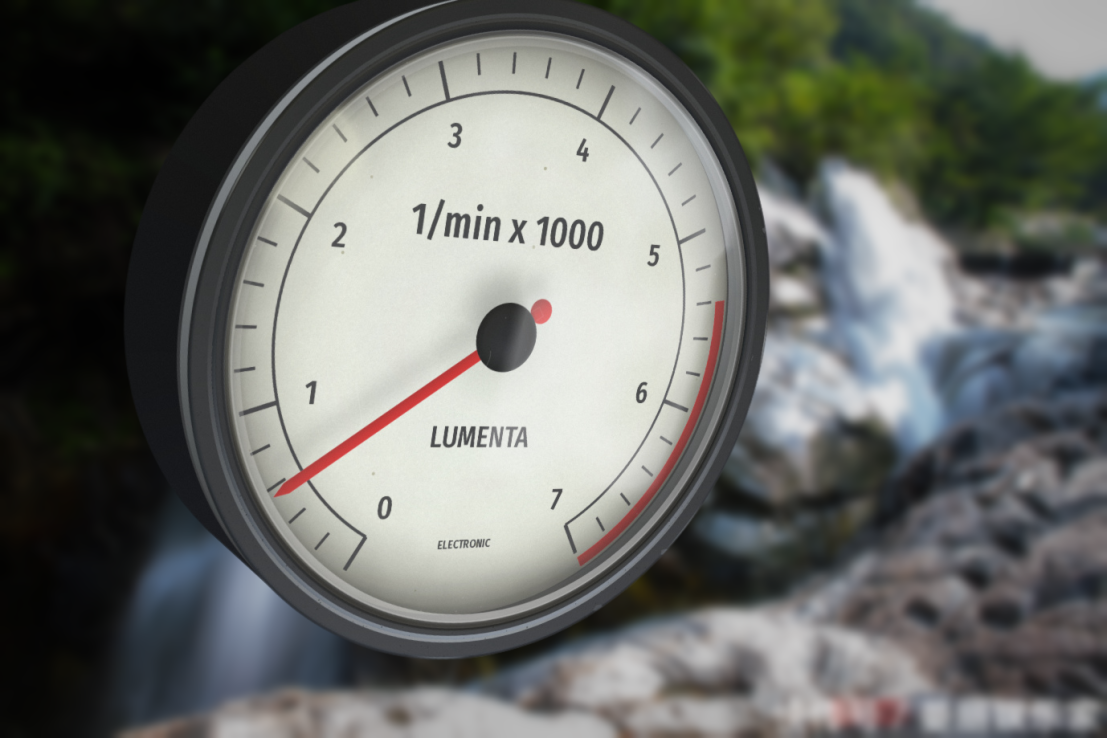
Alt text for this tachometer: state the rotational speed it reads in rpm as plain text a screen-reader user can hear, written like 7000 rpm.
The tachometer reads 600 rpm
